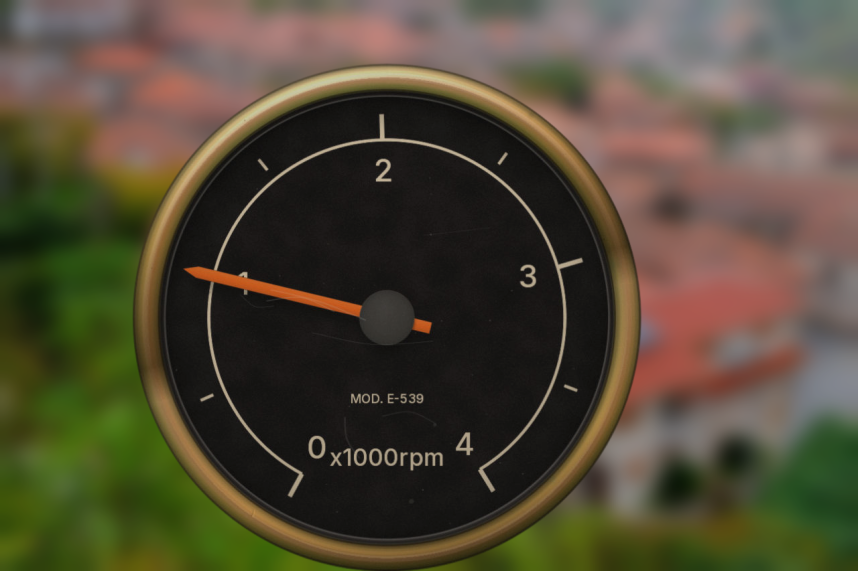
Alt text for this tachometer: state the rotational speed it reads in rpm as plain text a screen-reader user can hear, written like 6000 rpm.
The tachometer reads 1000 rpm
